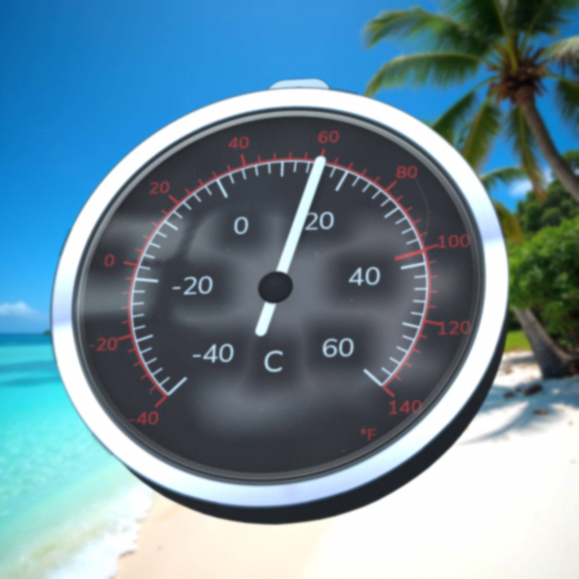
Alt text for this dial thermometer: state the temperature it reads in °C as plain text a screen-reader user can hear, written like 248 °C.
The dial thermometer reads 16 °C
